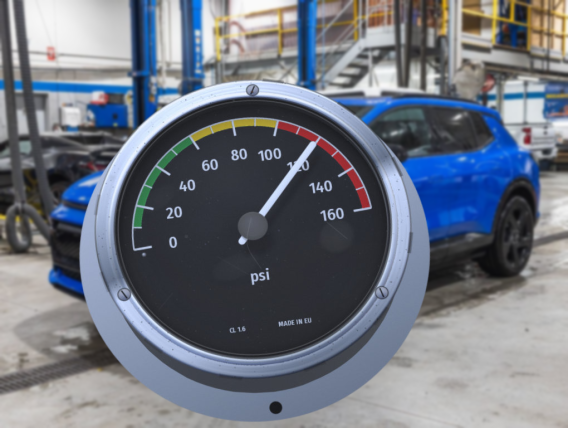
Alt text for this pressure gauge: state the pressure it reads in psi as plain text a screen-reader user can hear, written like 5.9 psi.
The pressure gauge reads 120 psi
